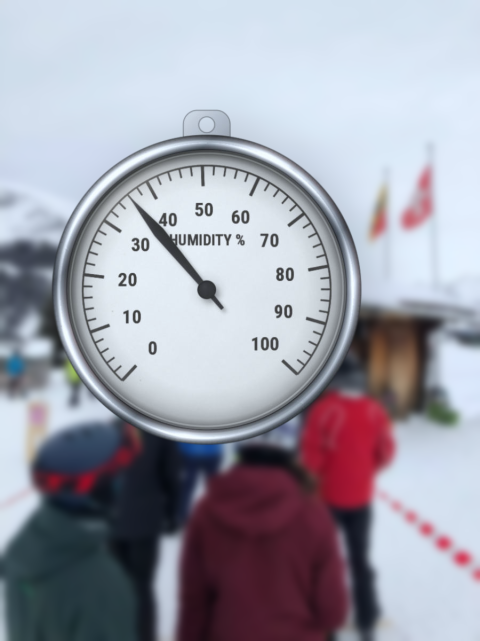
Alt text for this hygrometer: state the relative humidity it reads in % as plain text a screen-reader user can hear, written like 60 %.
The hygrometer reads 36 %
